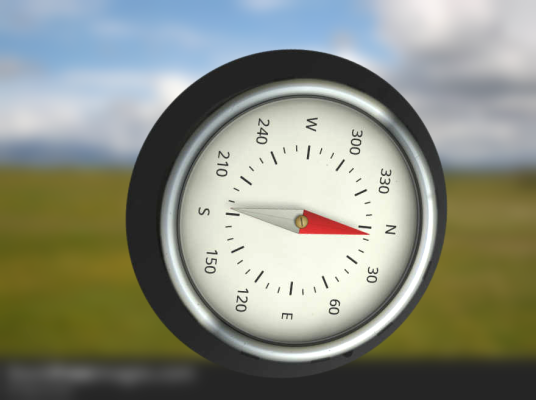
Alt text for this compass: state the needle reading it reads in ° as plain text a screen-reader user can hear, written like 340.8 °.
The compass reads 5 °
